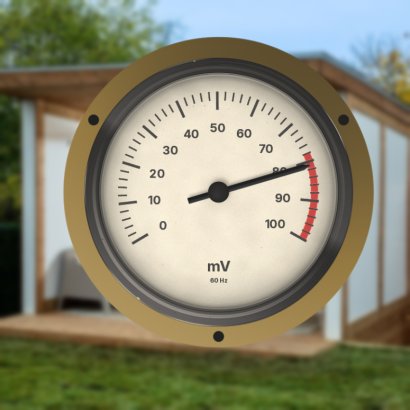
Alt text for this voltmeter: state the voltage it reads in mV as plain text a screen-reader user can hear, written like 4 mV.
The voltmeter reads 81 mV
